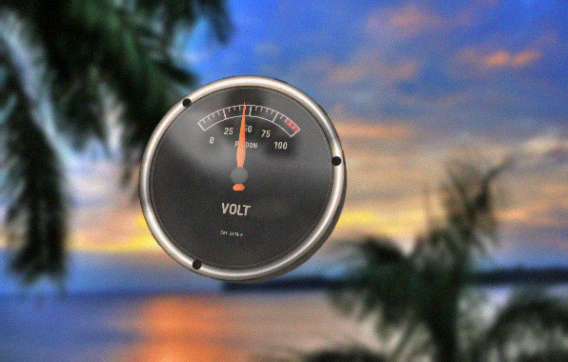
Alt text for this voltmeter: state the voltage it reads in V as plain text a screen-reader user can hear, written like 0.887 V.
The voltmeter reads 45 V
